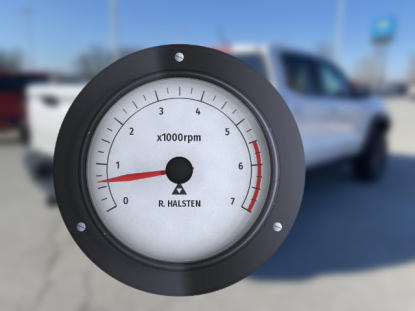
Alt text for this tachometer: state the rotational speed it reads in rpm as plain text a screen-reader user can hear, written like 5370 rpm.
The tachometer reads 625 rpm
